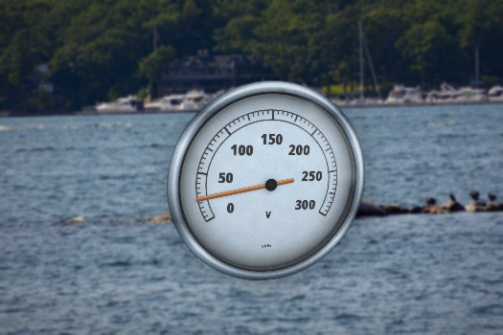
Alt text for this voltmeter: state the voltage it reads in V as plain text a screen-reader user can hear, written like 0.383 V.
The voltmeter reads 25 V
